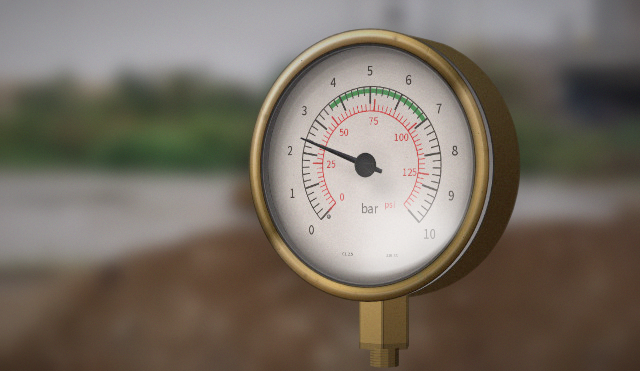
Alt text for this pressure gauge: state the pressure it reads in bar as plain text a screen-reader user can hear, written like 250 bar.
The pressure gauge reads 2.4 bar
